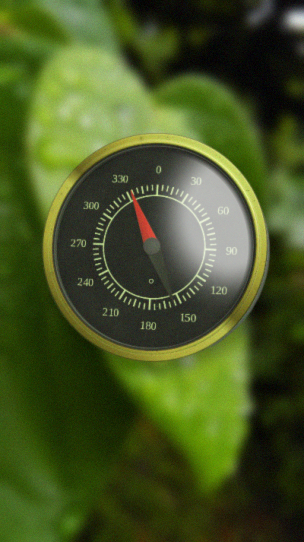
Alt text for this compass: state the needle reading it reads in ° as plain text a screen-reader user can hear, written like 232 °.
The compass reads 335 °
